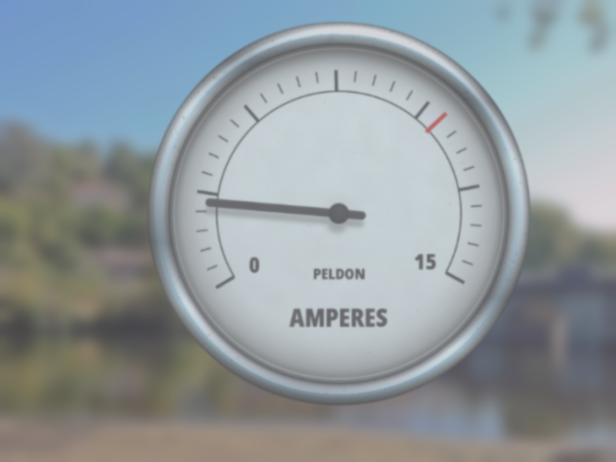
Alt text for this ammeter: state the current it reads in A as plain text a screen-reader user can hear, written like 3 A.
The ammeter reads 2.25 A
